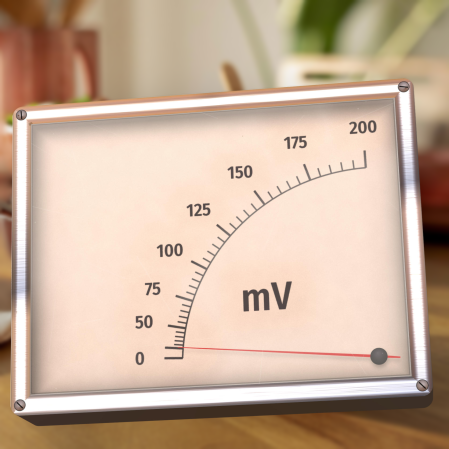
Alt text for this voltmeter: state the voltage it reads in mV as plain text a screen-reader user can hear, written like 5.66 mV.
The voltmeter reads 25 mV
